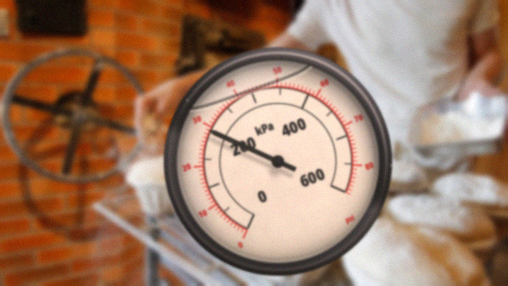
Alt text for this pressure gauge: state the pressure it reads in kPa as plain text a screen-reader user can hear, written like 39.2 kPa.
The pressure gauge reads 200 kPa
